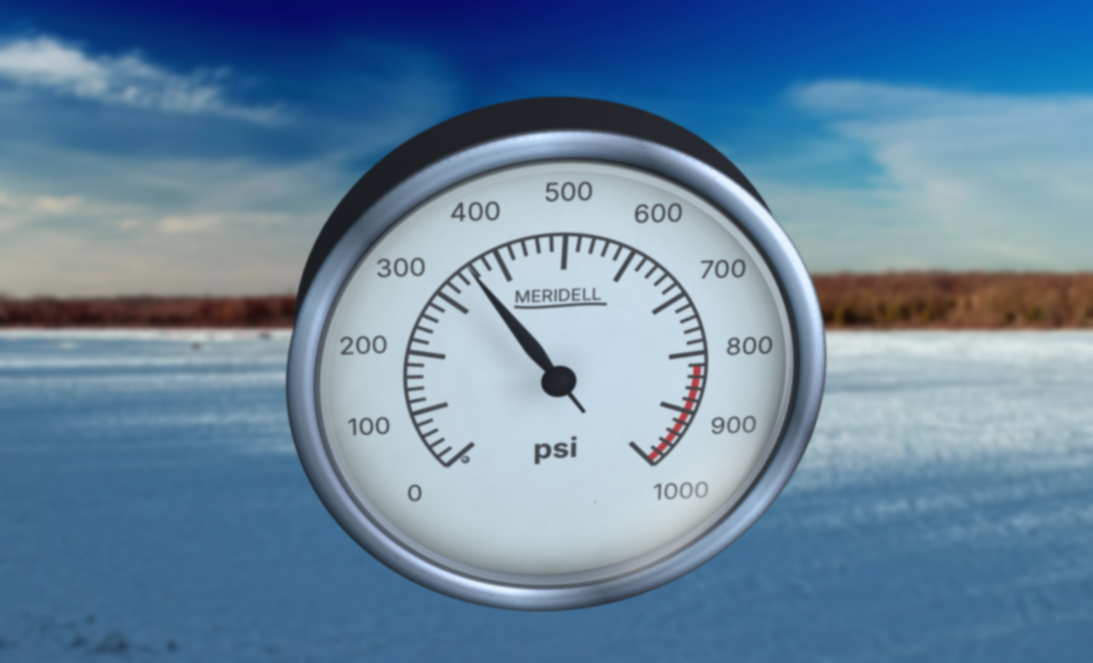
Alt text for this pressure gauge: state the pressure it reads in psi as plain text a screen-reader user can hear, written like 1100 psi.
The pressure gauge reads 360 psi
